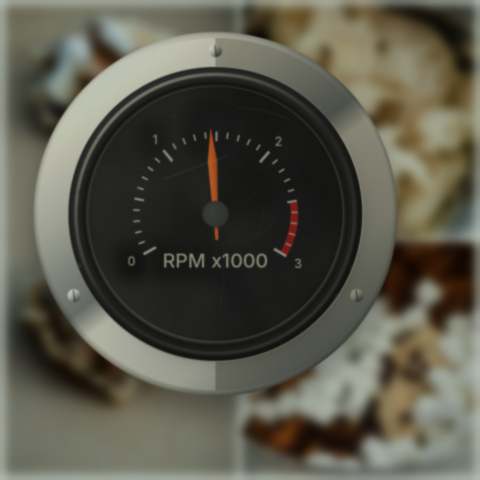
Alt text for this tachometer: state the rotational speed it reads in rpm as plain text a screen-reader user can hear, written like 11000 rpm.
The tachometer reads 1450 rpm
